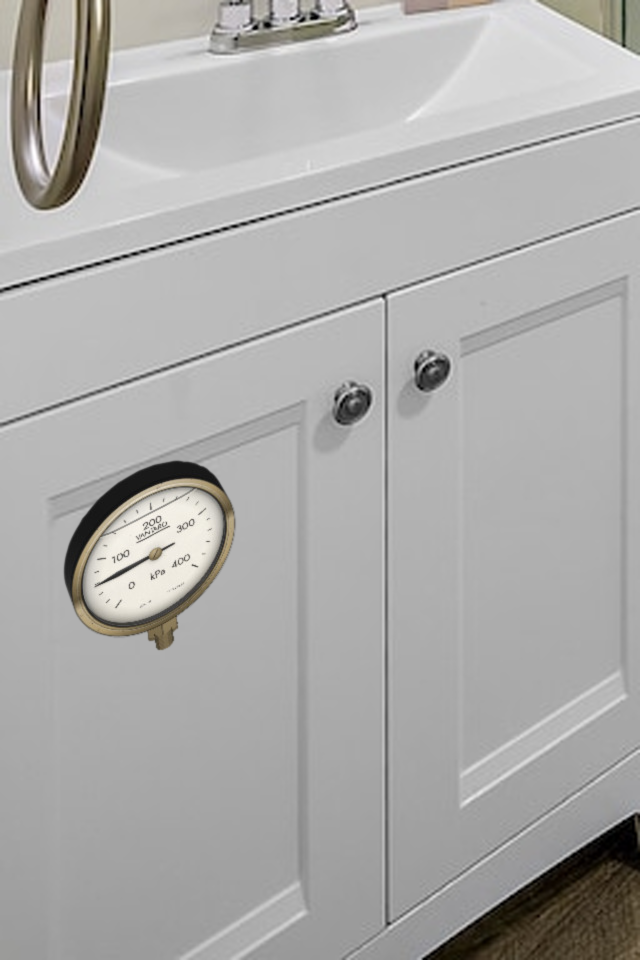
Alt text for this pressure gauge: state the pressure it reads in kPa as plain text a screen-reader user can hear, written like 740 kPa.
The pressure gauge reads 60 kPa
